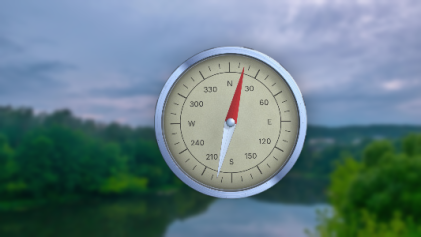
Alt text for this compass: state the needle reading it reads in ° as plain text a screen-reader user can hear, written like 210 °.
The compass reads 15 °
